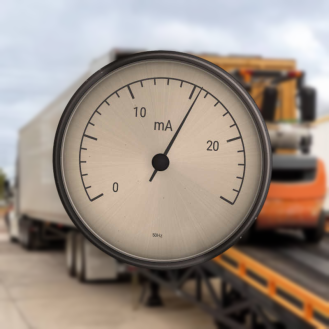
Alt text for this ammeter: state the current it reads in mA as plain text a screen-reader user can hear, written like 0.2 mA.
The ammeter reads 15.5 mA
